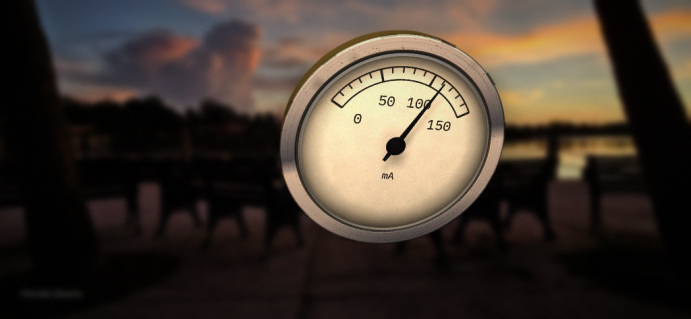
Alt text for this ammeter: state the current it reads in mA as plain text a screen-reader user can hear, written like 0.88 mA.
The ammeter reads 110 mA
